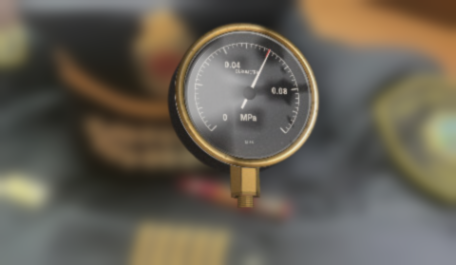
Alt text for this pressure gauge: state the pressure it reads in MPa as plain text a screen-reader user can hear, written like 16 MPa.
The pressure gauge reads 0.06 MPa
